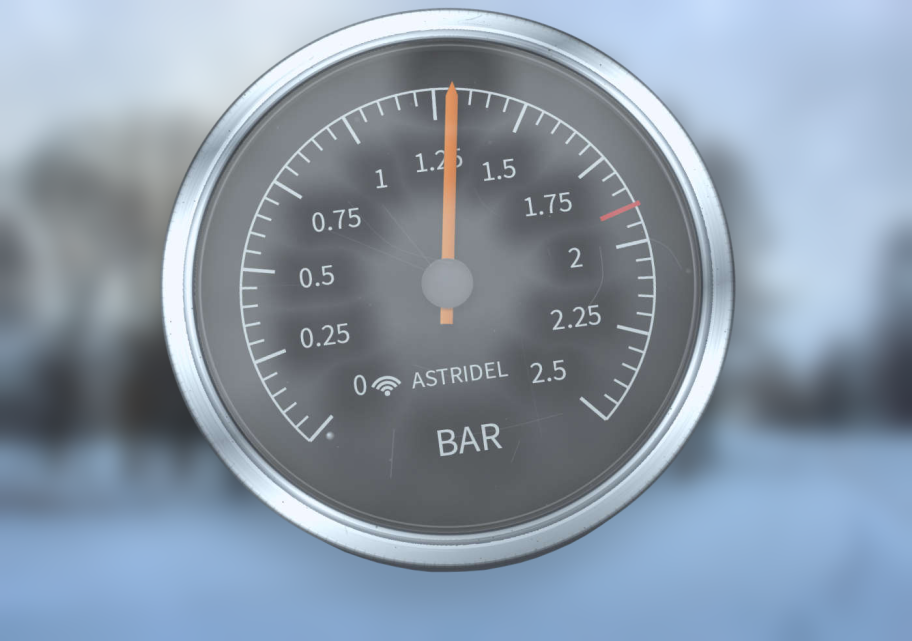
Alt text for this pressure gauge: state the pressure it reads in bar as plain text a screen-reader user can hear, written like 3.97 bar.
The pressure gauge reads 1.3 bar
